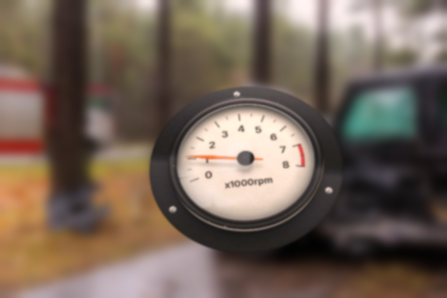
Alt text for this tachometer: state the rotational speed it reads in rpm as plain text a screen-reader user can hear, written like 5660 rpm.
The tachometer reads 1000 rpm
